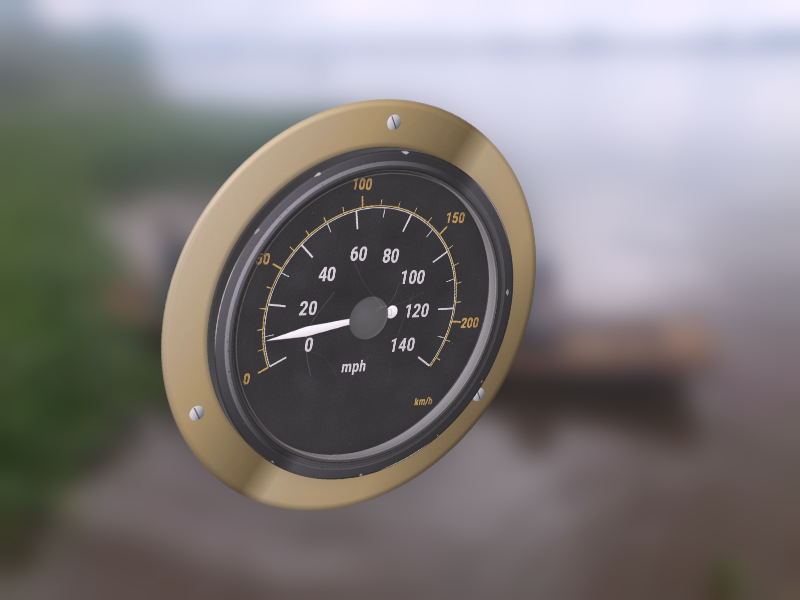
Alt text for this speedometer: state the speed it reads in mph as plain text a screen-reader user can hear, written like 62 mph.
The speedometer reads 10 mph
